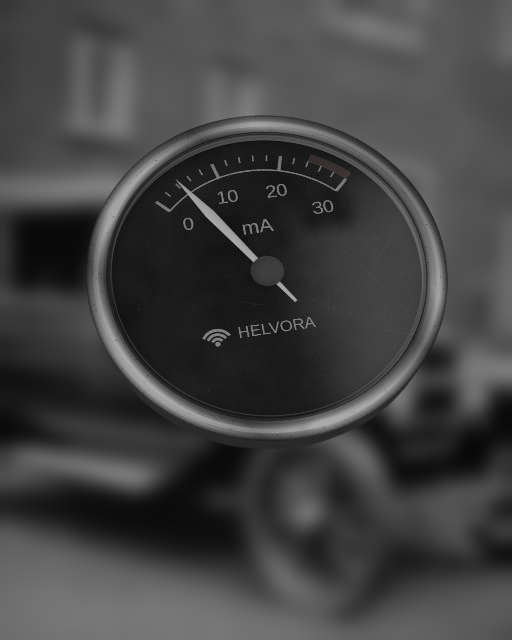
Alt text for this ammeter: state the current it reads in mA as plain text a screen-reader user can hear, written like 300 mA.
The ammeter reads 4 mA
